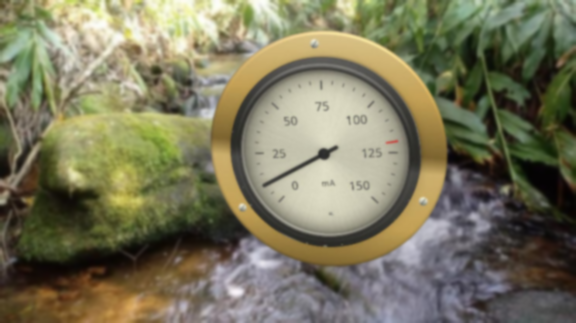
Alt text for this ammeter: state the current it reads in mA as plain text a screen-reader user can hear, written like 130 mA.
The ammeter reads 10 mA
